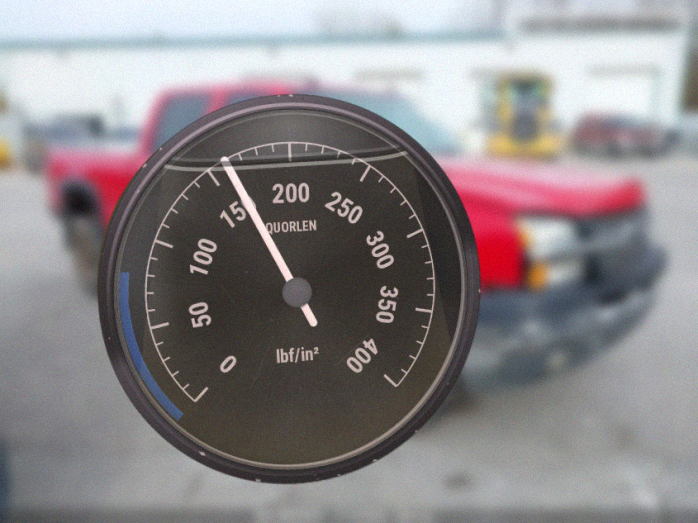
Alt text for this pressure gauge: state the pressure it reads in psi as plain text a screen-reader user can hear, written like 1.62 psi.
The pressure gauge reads 160 psi
